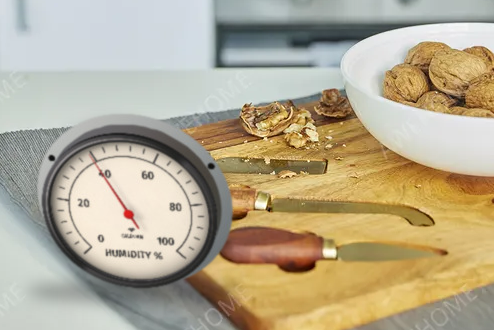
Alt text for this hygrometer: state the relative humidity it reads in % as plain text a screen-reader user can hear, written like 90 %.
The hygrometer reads 40 %
